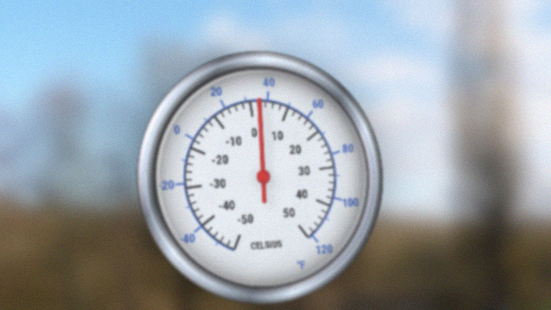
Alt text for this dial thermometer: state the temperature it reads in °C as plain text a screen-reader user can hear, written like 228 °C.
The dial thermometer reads 2 °C
